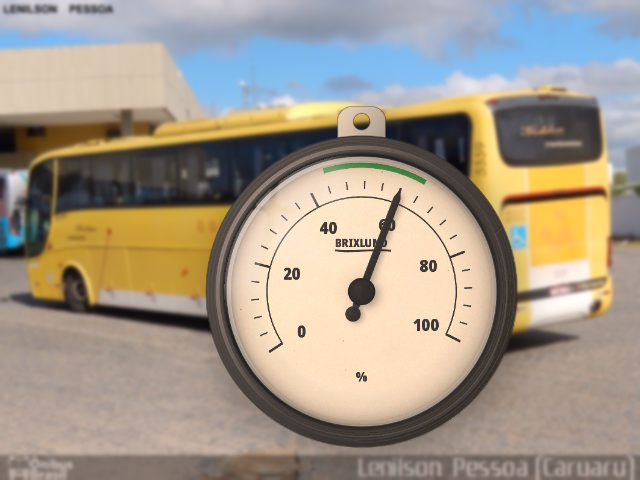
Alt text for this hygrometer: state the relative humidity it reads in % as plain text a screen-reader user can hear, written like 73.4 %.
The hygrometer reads 60 %
